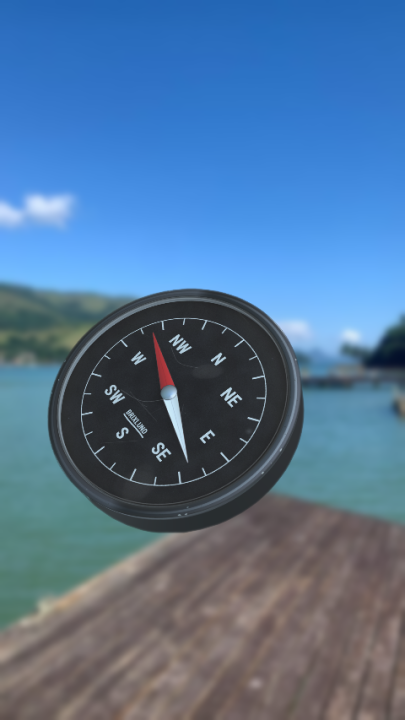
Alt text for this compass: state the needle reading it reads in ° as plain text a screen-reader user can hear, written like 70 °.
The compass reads 292.5 °
